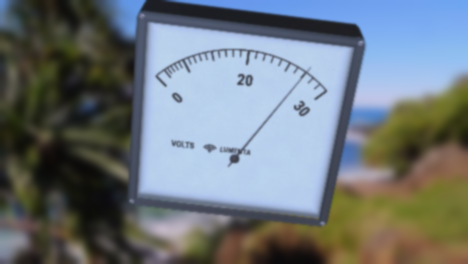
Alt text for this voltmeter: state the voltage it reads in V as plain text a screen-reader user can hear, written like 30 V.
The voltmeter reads 27 V
